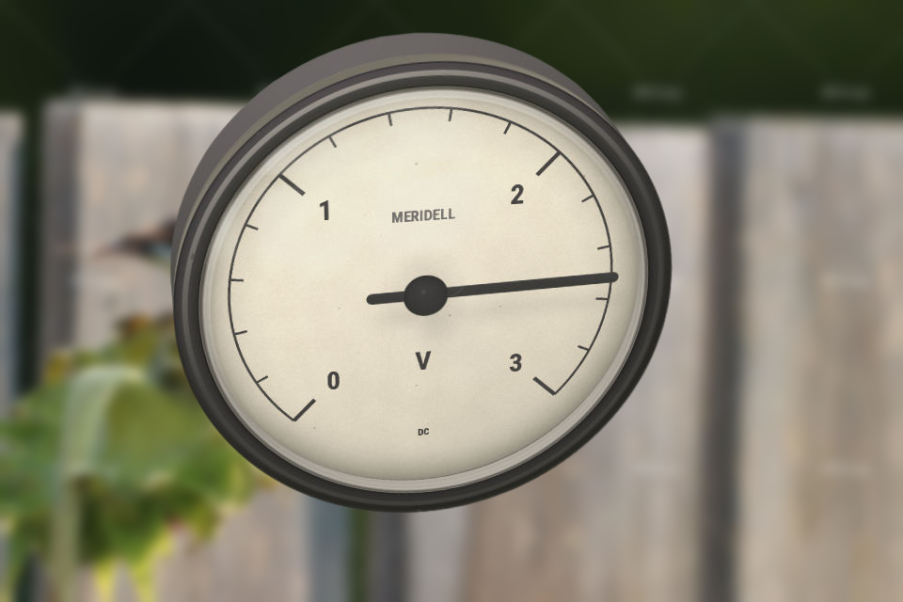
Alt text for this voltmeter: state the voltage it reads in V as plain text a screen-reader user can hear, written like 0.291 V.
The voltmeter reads 2.5 V
